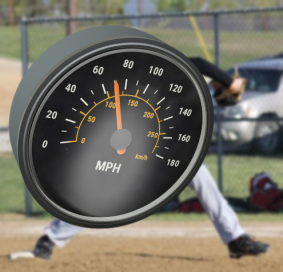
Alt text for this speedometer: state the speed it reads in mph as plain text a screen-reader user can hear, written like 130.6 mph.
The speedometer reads 70 mph
